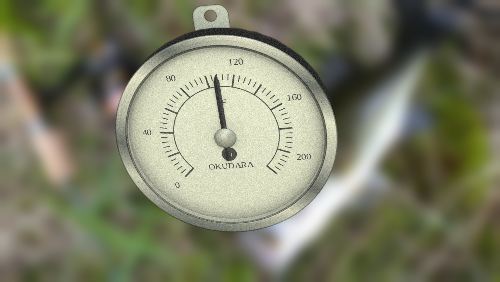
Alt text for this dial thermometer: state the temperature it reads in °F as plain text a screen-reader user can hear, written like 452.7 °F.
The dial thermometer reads 108 °F
